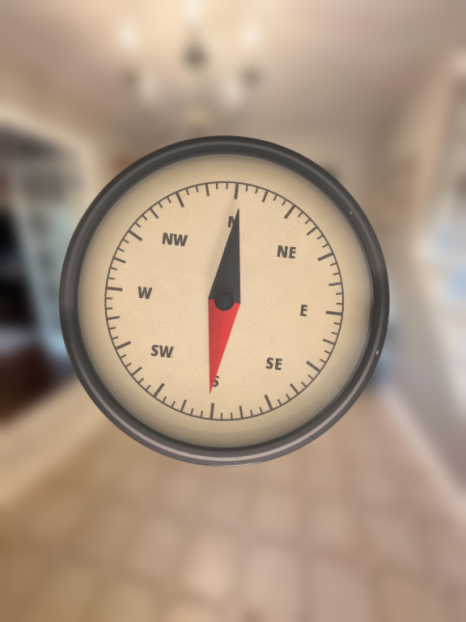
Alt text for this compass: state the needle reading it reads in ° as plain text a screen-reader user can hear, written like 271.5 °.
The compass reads 182.5 °
